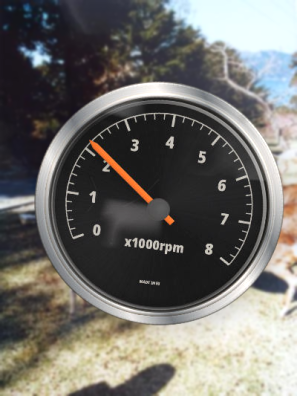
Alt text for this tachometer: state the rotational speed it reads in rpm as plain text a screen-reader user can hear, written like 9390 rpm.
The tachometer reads 2200 rpm
